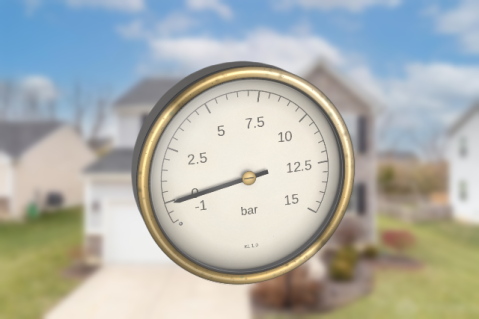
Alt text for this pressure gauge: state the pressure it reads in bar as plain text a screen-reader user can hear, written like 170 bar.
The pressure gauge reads 0 bar
